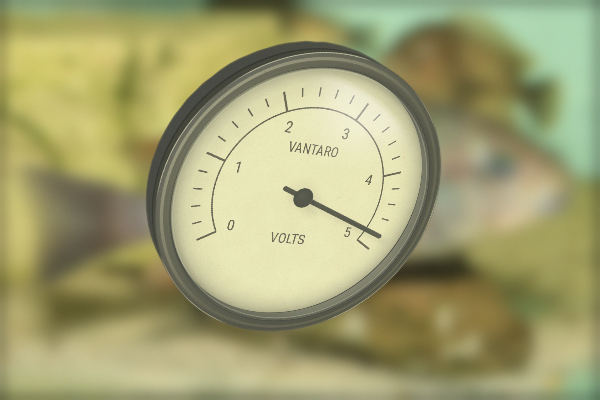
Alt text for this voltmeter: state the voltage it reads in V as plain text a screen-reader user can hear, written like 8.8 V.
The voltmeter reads 4.8 V
